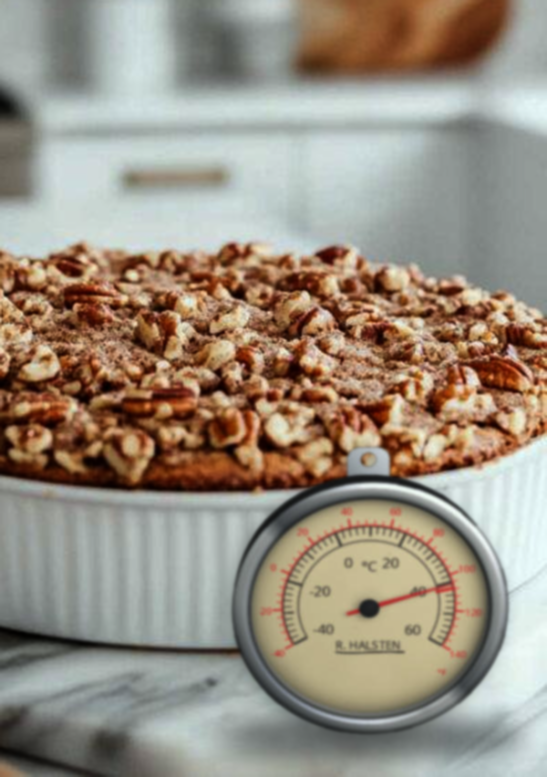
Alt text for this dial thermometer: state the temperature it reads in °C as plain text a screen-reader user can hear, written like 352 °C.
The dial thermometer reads 40 °C
